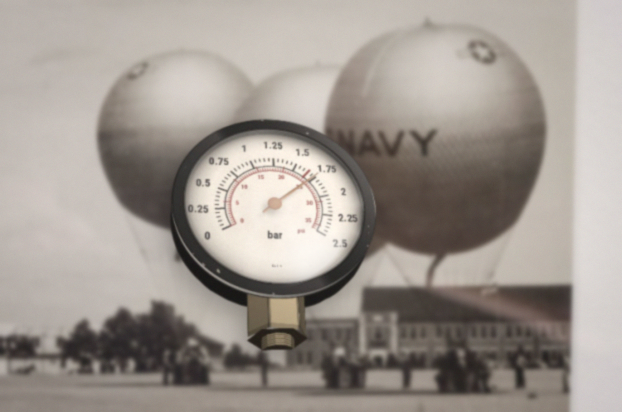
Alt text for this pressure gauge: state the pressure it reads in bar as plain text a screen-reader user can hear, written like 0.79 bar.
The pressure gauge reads 1.75 bar
